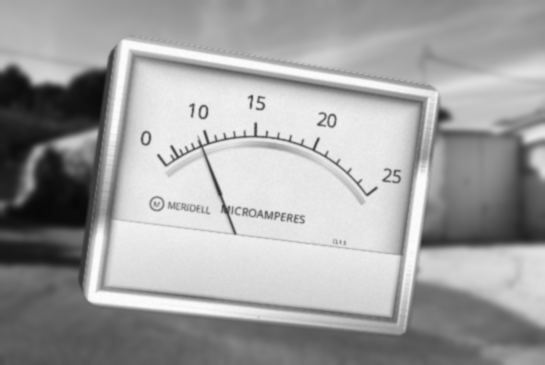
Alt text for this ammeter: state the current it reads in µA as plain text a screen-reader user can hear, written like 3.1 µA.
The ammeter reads 9 µA
